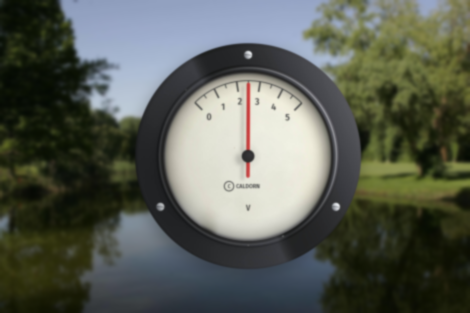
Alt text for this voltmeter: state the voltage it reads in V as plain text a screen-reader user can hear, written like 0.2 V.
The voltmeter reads 2.5 V
